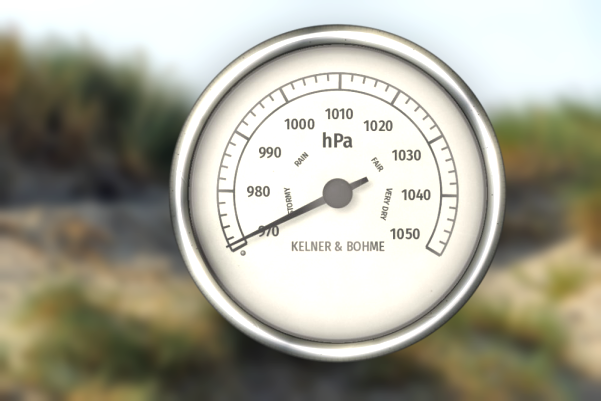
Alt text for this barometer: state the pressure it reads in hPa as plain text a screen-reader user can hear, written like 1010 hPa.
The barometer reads 971 hPa
